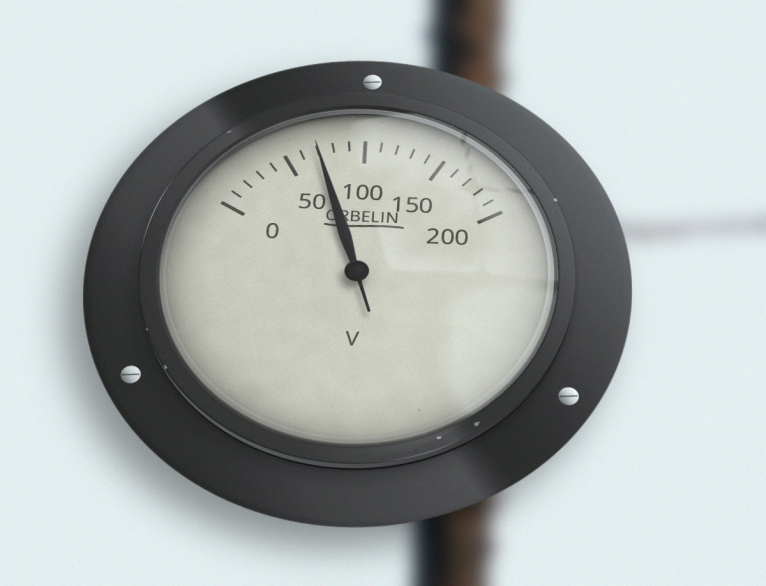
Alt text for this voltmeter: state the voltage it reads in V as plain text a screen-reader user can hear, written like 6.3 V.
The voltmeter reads 70 V
